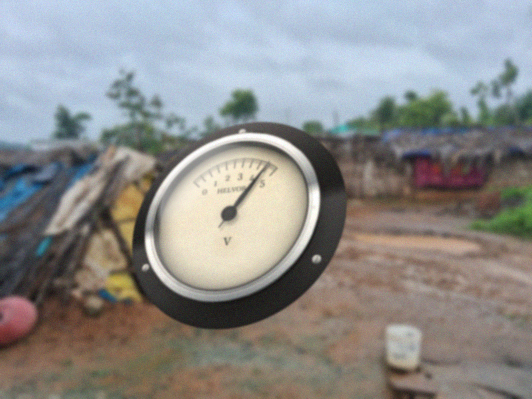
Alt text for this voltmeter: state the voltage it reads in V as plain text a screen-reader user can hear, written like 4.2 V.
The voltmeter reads 4.5 V
